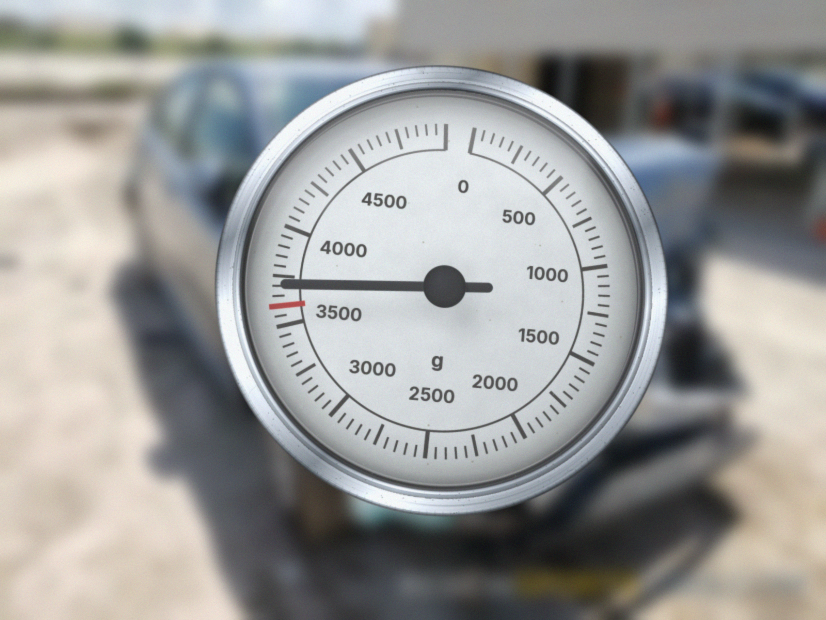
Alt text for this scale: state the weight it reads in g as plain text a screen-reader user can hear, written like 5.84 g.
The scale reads 3700 g
